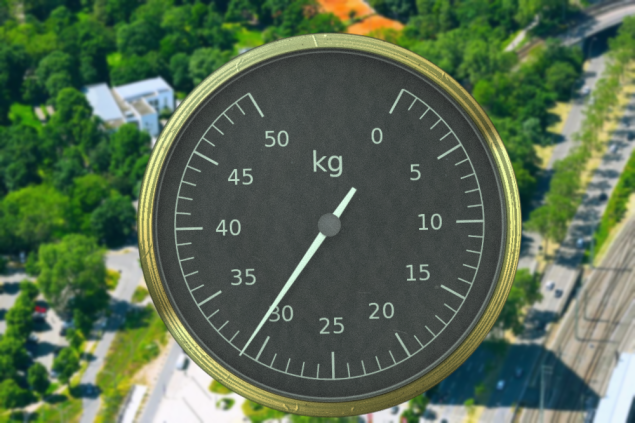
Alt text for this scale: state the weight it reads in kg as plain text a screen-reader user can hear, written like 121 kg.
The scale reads 31 kg
